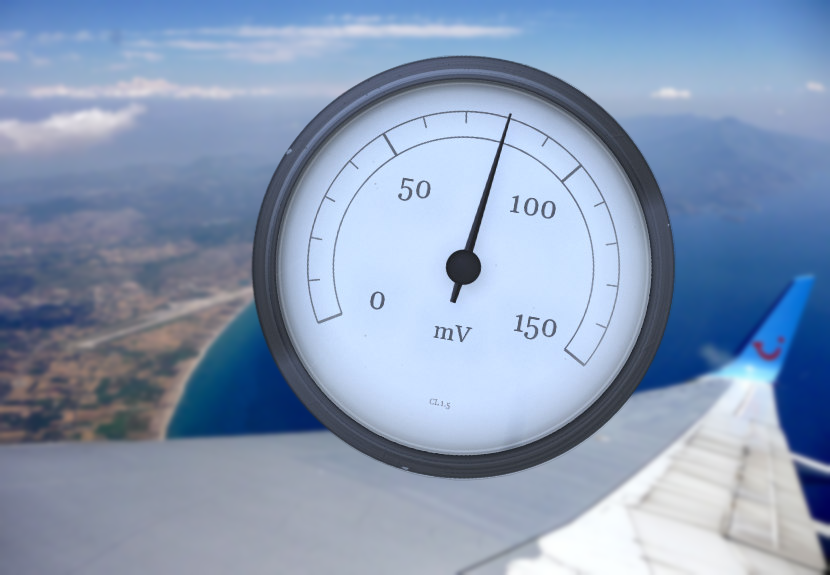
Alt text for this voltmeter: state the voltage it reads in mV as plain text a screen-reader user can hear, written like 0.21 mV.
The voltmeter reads 80 mV
